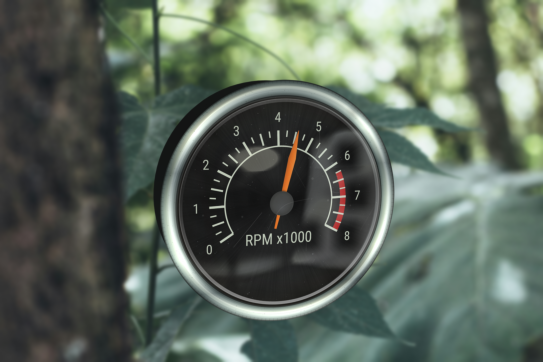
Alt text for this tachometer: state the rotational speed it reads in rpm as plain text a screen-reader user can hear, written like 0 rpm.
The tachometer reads 4500 rpm
